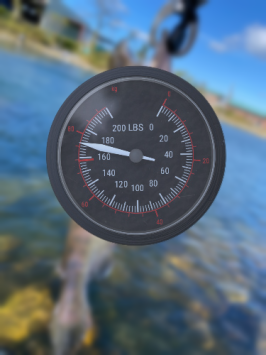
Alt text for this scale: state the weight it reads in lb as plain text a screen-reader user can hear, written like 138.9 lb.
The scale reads 170 lb
